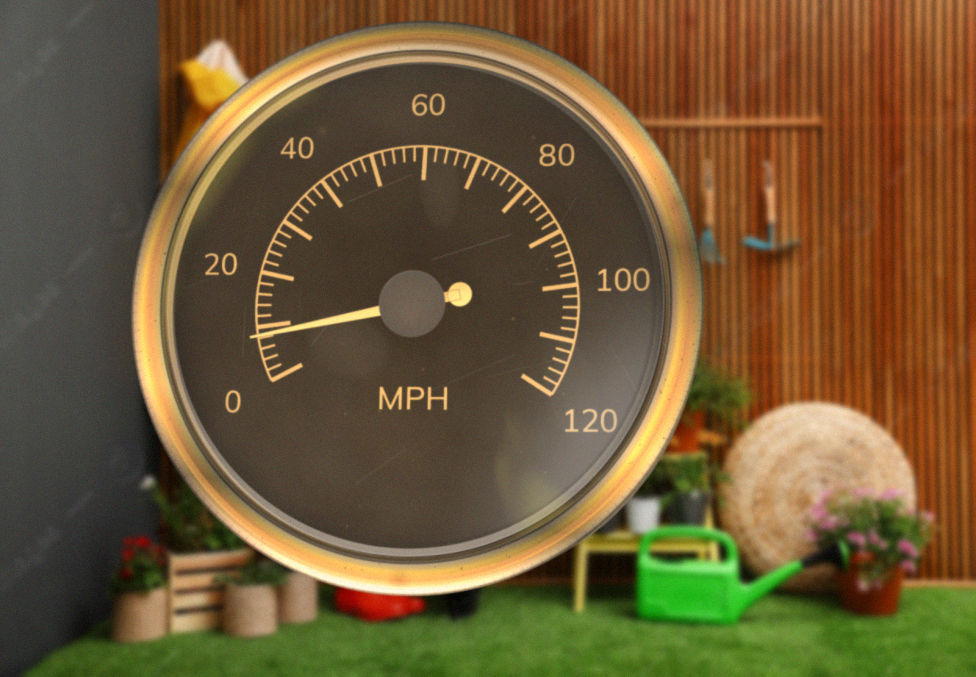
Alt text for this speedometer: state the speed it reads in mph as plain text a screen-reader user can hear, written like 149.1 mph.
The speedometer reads 8 mph
